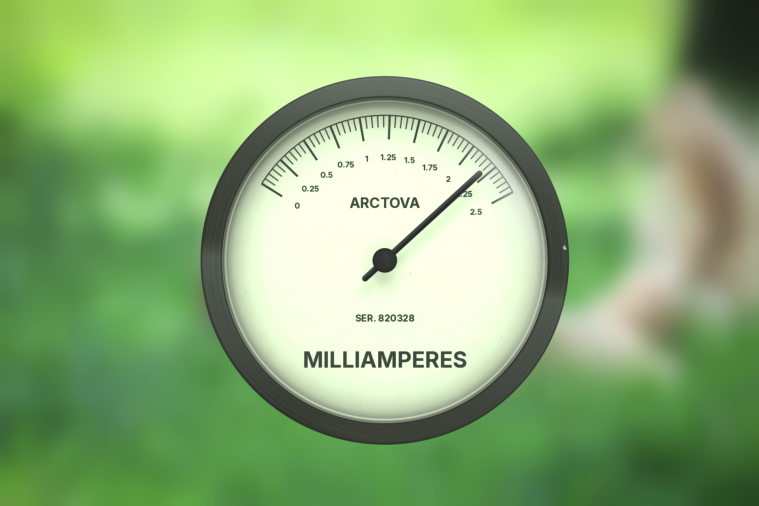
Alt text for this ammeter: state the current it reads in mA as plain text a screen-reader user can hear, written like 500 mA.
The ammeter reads 2.2 mA
